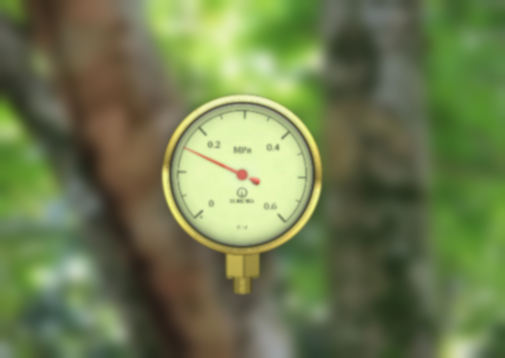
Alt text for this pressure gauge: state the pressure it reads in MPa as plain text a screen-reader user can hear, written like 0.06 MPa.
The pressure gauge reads 0.15 MPa
